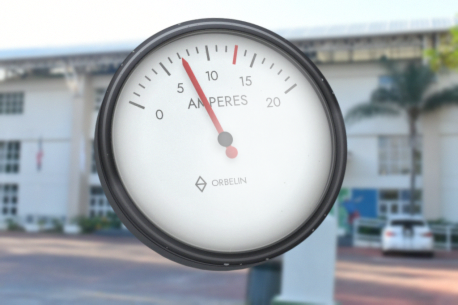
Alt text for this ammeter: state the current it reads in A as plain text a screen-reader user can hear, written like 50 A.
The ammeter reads 7 A
